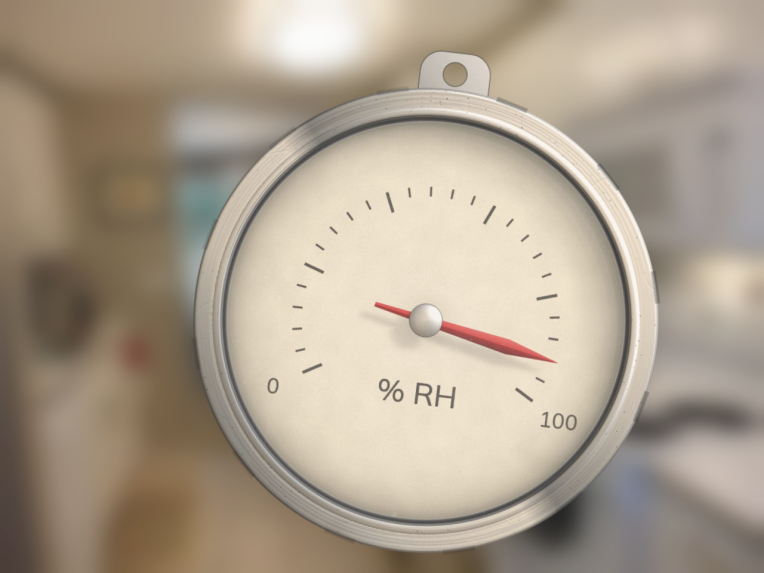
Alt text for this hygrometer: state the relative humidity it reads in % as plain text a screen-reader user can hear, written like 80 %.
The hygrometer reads 92 %
